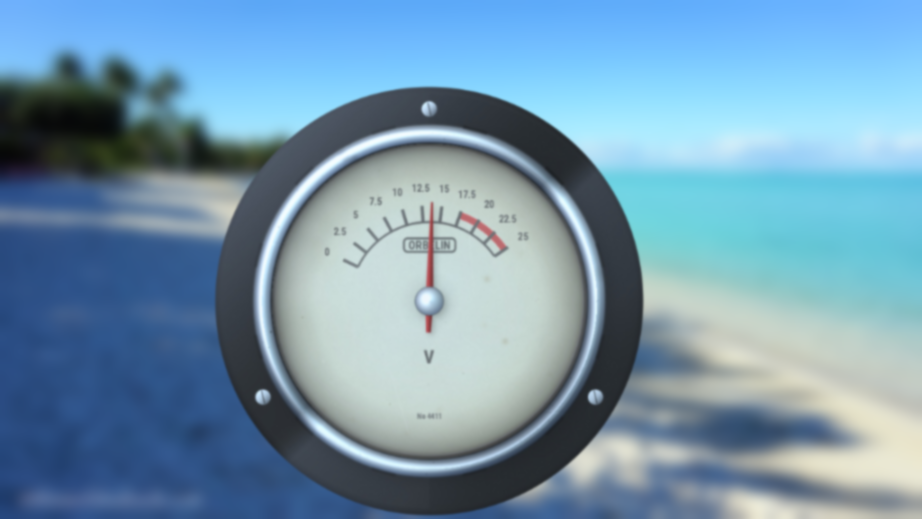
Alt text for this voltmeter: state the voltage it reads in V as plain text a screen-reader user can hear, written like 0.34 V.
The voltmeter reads 13.75 V
